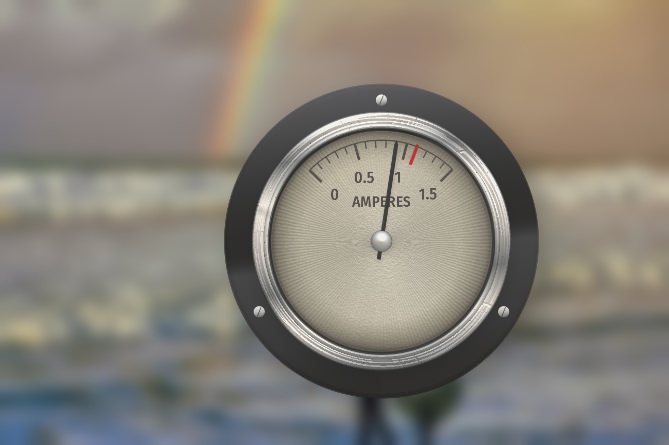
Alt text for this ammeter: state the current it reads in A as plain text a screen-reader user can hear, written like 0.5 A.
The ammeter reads 0.9 A
